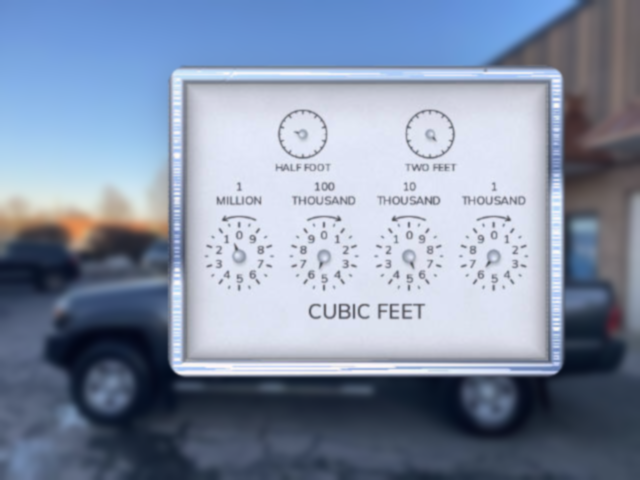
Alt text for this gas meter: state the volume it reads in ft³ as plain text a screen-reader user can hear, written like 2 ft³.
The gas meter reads 55600 ft³
